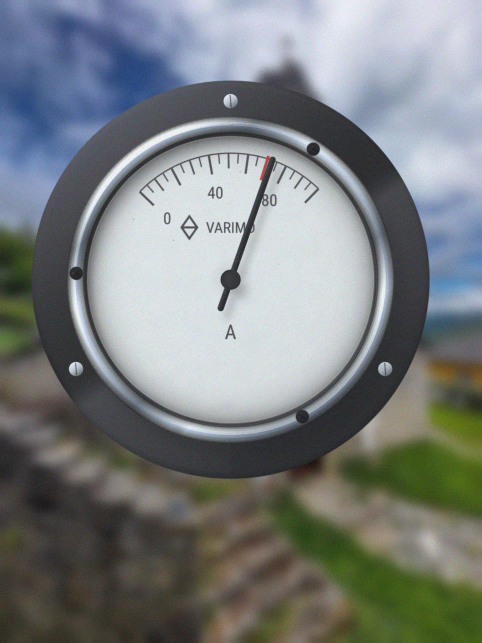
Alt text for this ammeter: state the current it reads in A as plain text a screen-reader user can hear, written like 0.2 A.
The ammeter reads 72.5 A
